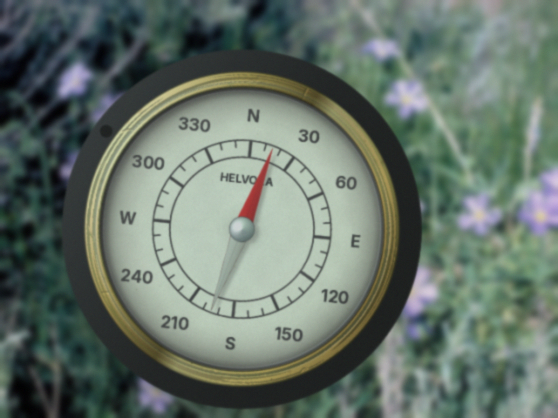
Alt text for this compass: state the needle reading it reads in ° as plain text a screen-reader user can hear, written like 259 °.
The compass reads 15 °
